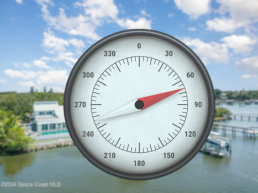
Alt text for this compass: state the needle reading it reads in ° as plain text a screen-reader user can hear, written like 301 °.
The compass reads 70 °
